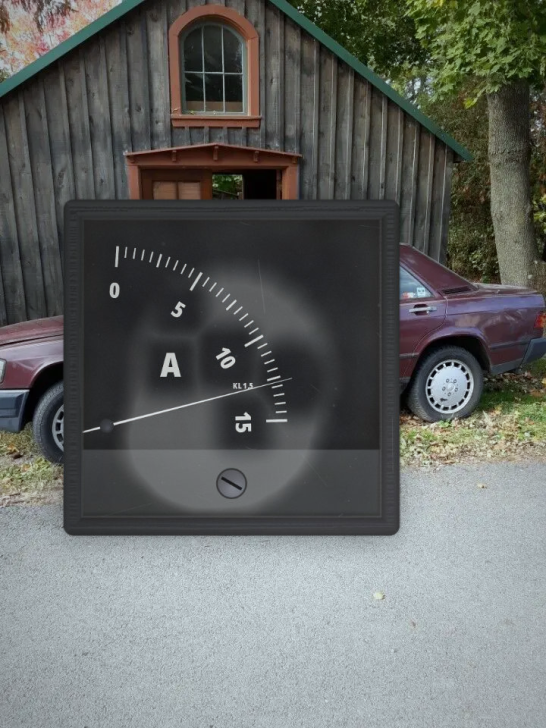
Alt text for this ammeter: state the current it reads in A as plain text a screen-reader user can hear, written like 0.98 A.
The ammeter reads 12.75 A
